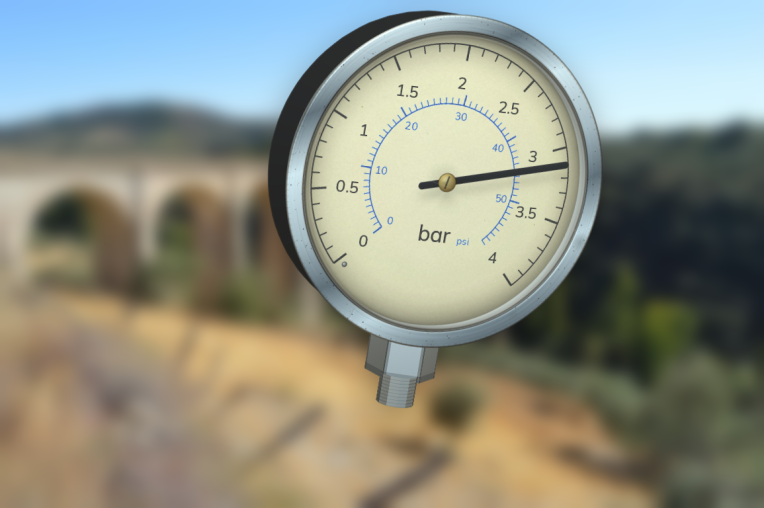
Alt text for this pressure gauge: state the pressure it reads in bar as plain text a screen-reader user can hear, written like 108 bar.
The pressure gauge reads 3.1 bar
